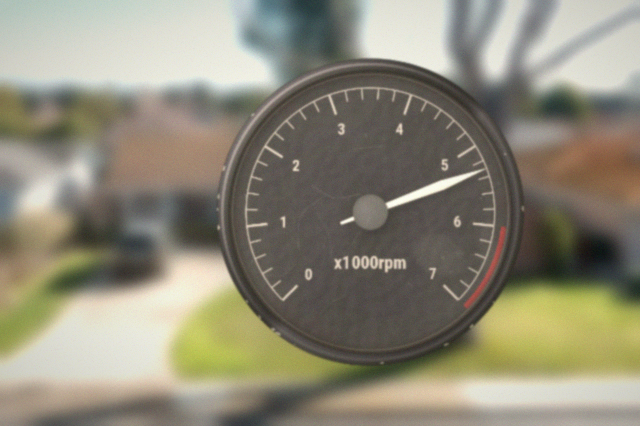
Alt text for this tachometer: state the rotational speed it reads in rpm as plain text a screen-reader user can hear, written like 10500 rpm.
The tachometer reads 5300 rpm
